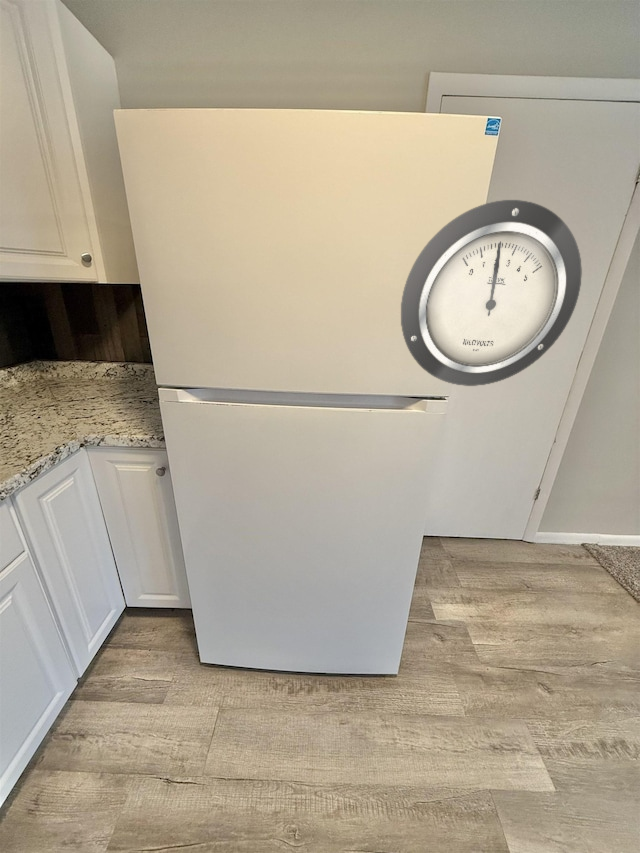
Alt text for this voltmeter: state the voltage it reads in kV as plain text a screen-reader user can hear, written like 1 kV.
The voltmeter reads 2 kV
